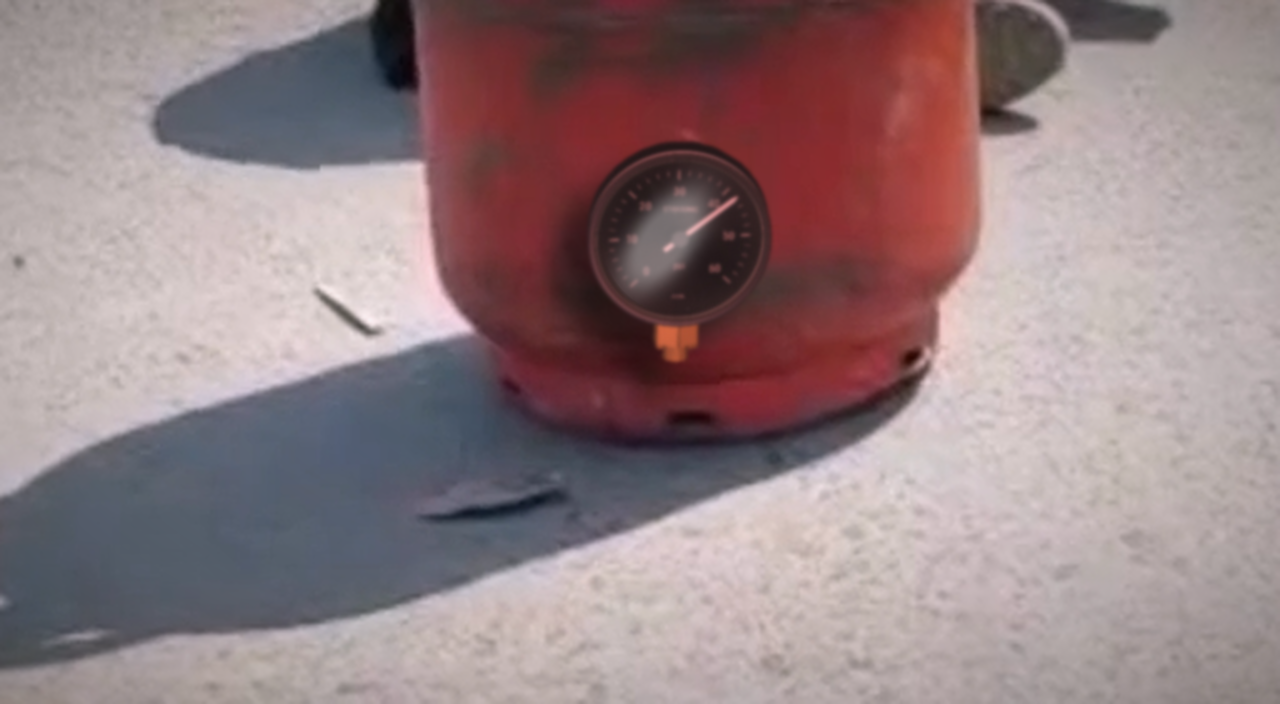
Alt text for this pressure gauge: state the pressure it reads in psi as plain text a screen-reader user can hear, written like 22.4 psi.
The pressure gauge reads 42 psi
